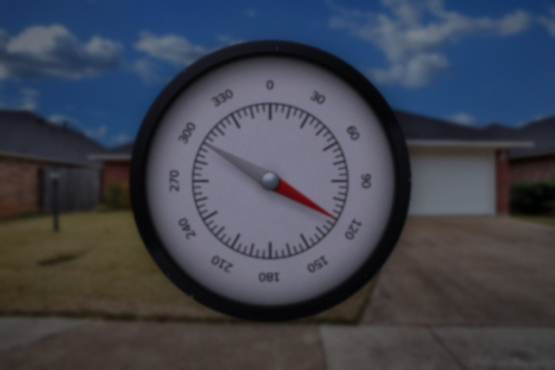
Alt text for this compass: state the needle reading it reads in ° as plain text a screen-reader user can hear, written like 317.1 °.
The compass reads 120 °
